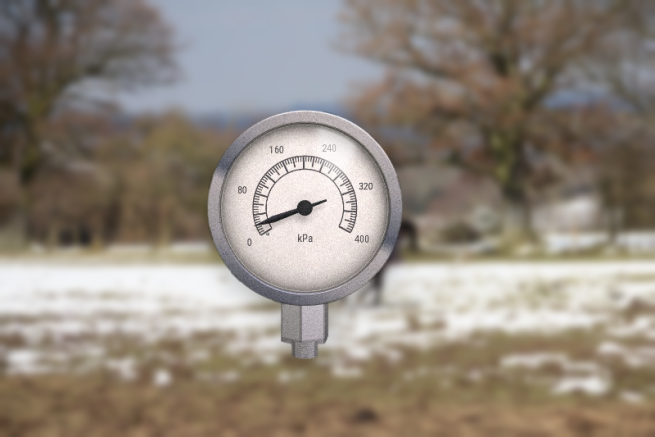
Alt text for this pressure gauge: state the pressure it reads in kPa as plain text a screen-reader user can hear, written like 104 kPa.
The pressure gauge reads 20 kPa
